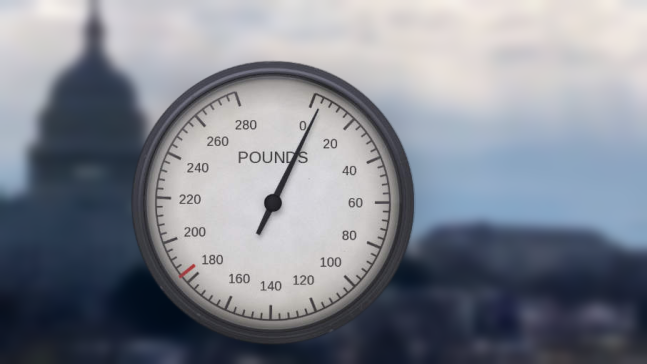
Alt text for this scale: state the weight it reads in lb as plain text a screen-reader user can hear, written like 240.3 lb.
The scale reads 4 lb
